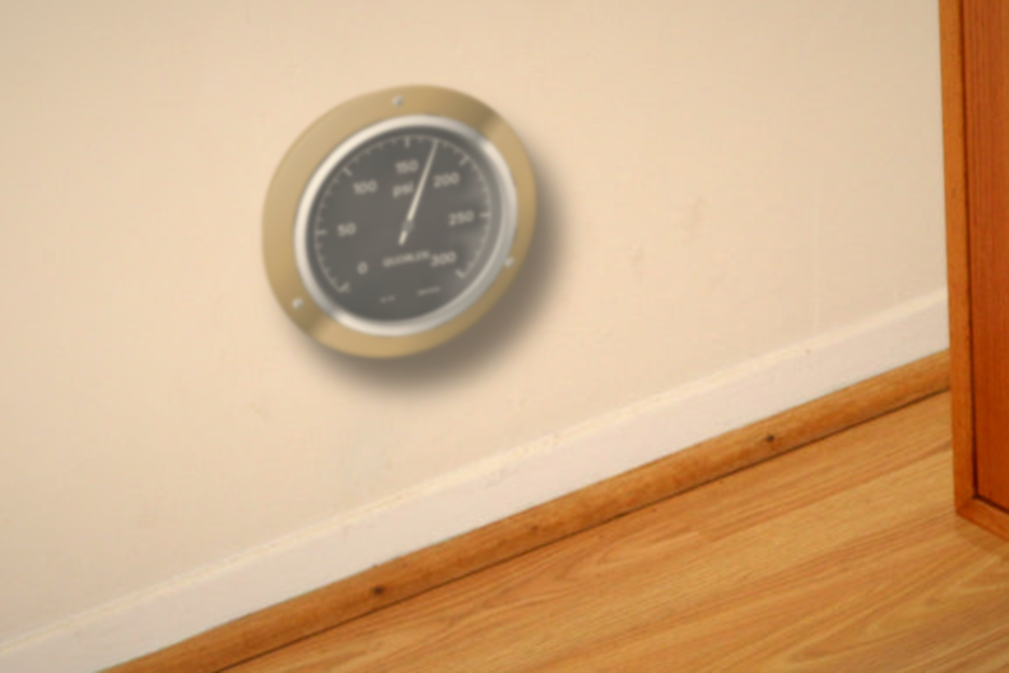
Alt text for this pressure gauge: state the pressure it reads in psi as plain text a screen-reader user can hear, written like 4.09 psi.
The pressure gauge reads 170 psi
